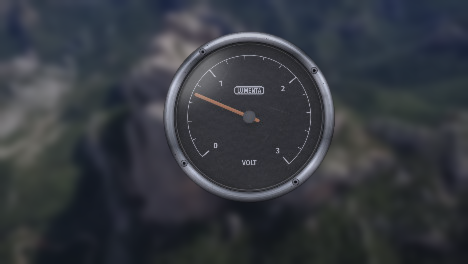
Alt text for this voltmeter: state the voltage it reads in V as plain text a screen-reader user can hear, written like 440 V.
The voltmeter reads 0.7 V
